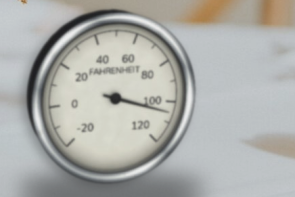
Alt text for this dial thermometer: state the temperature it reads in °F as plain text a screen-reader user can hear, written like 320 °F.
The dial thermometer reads 105 °F
